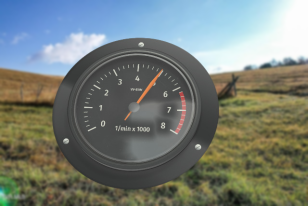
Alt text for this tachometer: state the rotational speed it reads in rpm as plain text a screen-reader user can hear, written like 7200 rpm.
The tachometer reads 5000 rpm
